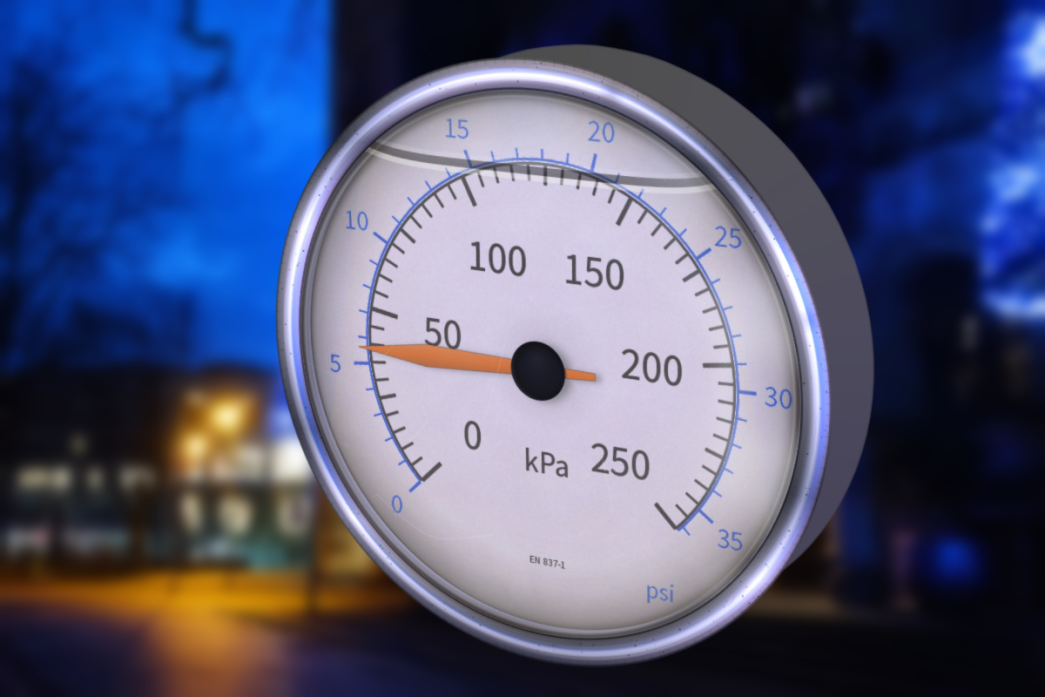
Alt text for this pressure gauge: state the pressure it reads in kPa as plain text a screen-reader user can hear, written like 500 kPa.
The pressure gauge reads 40 kPa
